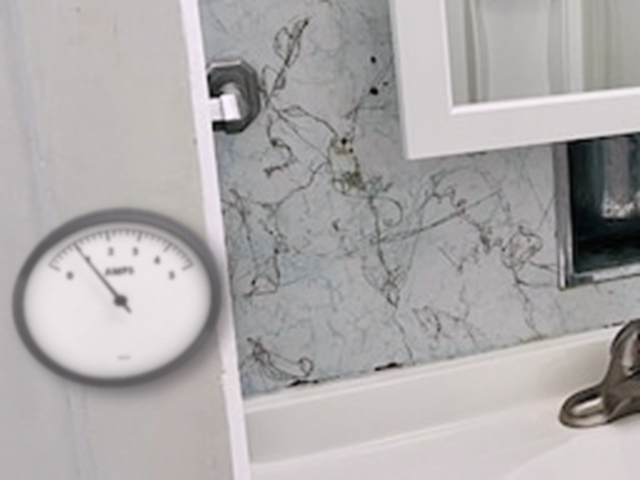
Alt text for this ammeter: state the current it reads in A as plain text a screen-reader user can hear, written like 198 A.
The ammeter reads 1 A
